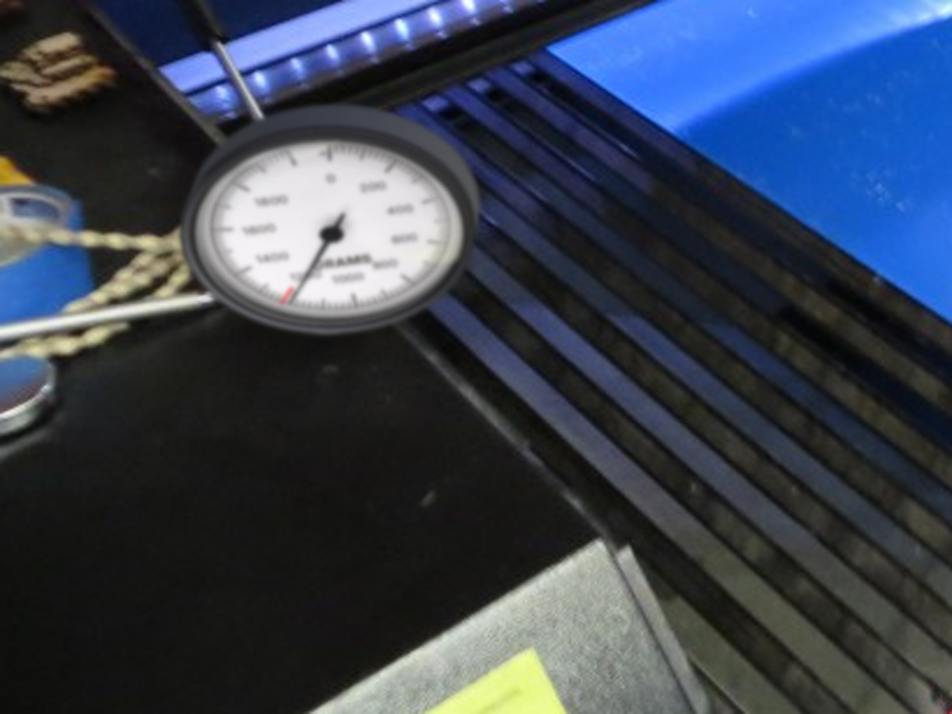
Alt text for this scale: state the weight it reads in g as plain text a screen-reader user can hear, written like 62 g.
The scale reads 1200 g
